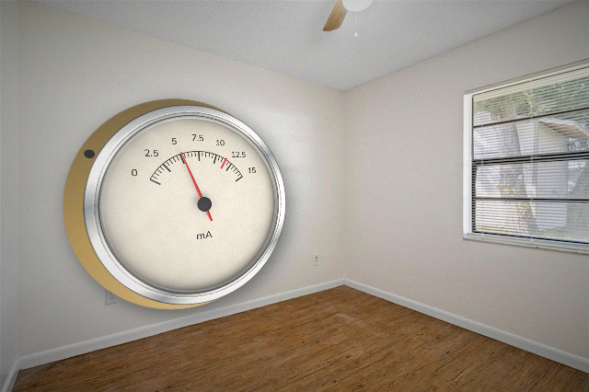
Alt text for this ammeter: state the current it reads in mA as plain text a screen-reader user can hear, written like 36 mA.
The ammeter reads 5 mA
